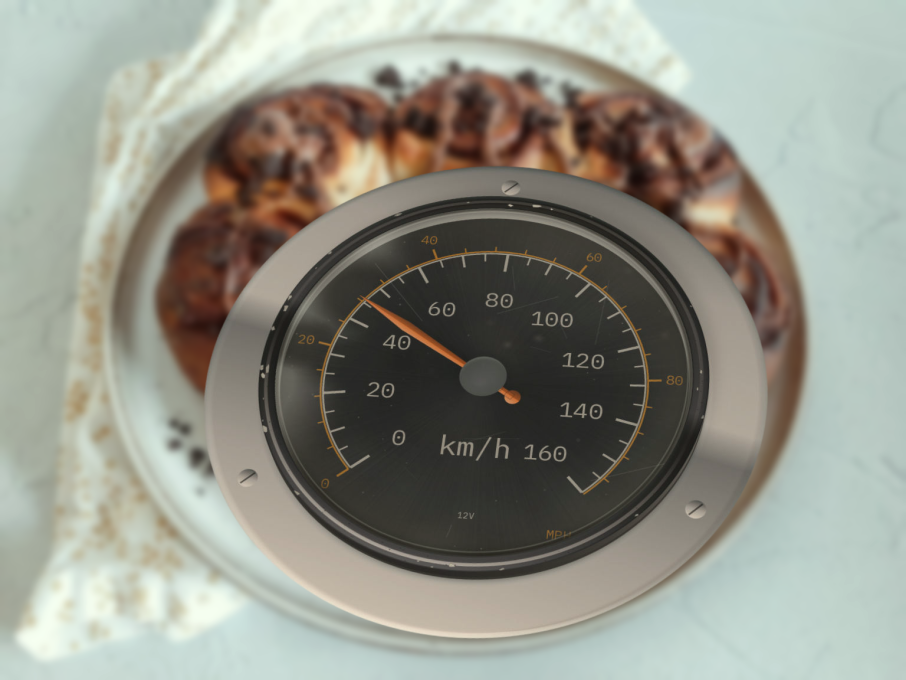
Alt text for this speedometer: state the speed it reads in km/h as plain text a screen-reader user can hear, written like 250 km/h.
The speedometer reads 45 km/h
